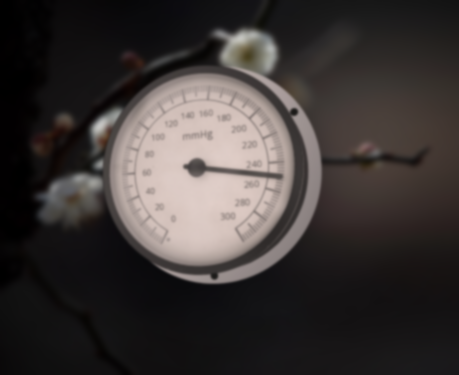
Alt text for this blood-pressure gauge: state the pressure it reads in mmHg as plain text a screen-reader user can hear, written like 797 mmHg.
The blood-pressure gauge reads 250 mmHg
